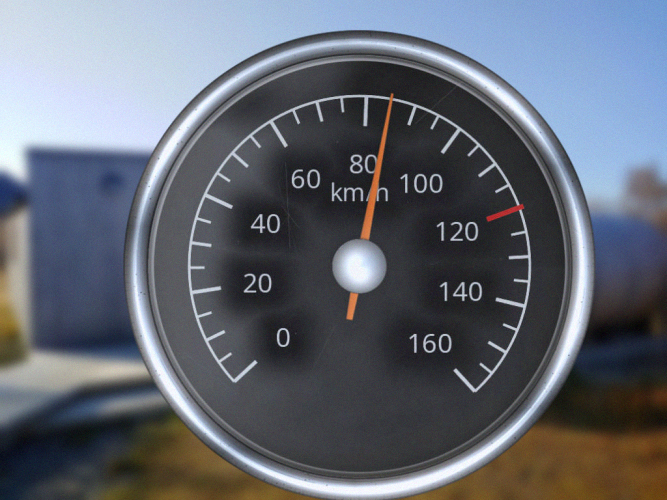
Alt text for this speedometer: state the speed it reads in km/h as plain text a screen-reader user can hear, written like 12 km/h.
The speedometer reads 85 km/h
